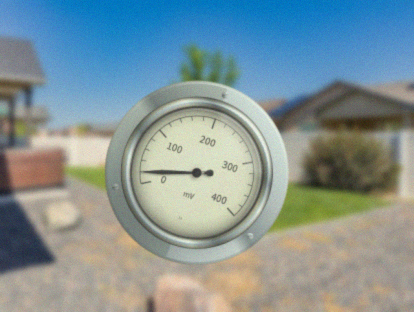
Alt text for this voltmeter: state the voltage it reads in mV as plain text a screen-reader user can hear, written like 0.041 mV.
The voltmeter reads 20 mV
